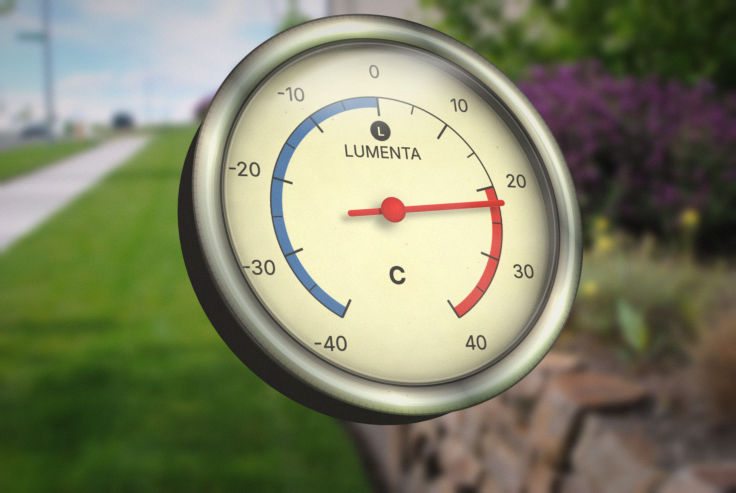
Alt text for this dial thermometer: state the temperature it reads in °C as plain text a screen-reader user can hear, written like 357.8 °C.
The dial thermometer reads 22.5 °C
